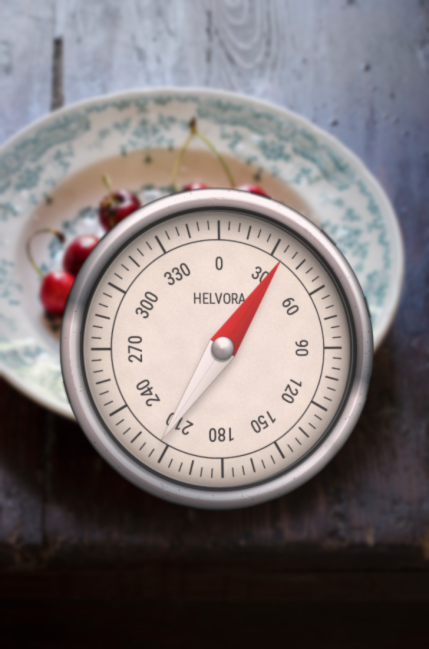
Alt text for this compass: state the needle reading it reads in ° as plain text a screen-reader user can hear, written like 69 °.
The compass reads 35 °
